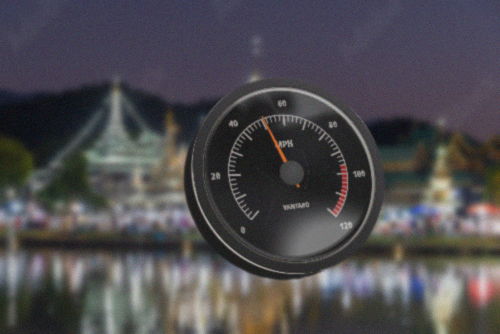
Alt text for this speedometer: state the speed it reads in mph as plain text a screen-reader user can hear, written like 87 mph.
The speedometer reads 50 mph
